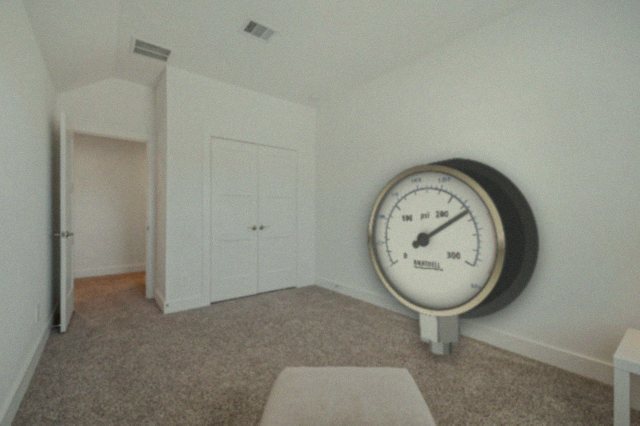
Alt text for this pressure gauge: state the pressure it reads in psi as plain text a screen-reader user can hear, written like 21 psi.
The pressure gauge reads 230 psi
